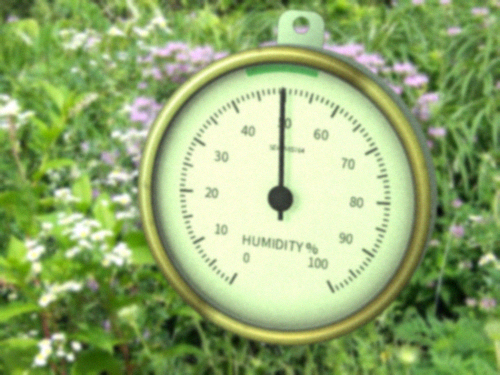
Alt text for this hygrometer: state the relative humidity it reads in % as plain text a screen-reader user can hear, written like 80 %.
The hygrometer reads 50 %
